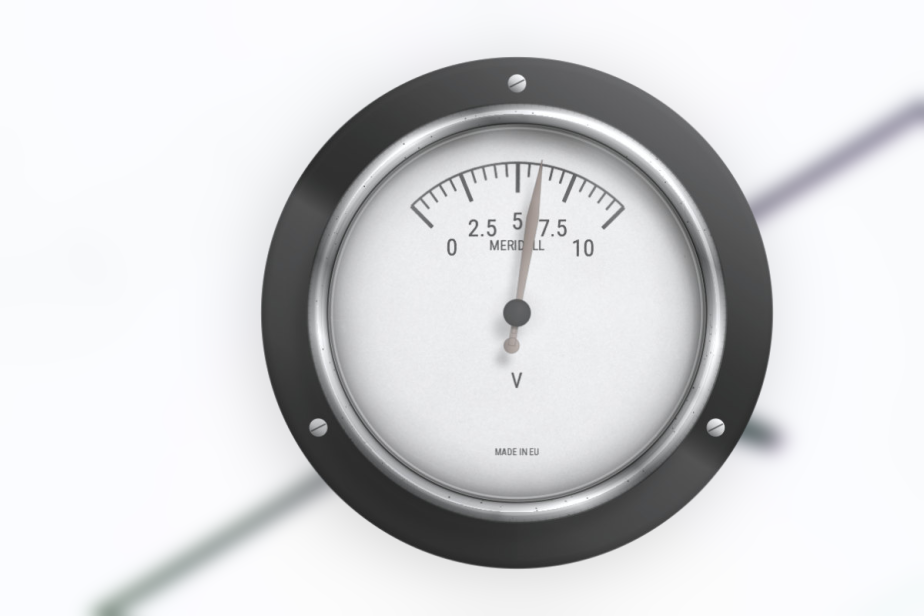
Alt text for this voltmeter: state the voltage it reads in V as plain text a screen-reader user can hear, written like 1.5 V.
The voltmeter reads 6 V
